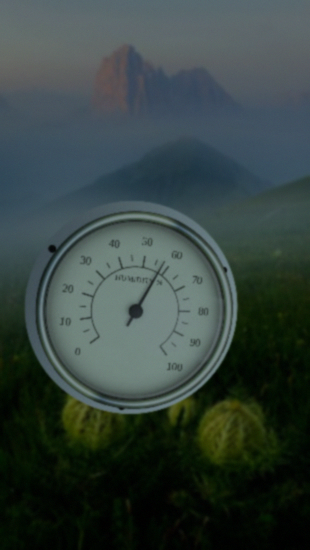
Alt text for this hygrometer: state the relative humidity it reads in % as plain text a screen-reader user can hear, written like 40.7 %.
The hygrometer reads 57.5 %
